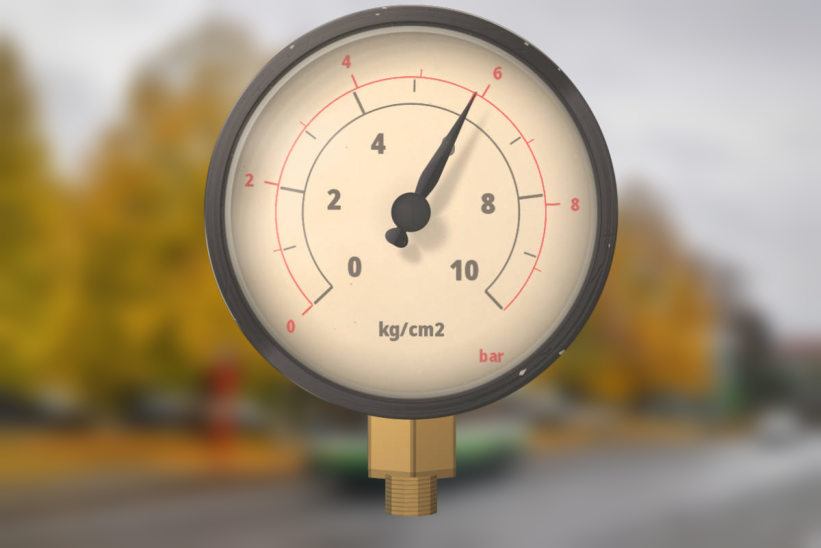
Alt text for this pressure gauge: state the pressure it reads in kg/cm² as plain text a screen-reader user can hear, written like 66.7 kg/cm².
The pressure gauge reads 6 kg/cm²
